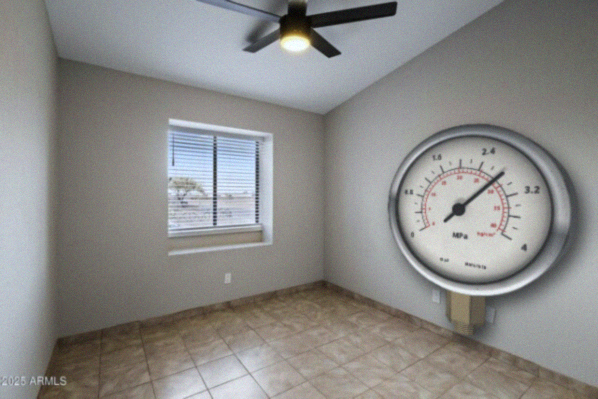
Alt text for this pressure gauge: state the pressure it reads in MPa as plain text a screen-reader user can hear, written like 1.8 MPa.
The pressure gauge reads 2.8 MPa
